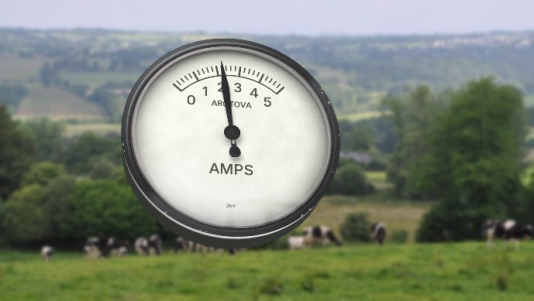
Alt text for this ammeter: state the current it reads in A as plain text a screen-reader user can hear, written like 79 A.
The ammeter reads 2.2 A
